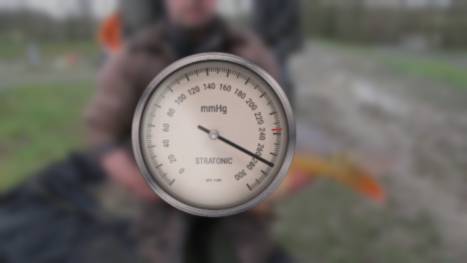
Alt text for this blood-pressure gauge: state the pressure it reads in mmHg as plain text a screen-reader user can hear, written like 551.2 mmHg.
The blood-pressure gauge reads 270 mmHg
